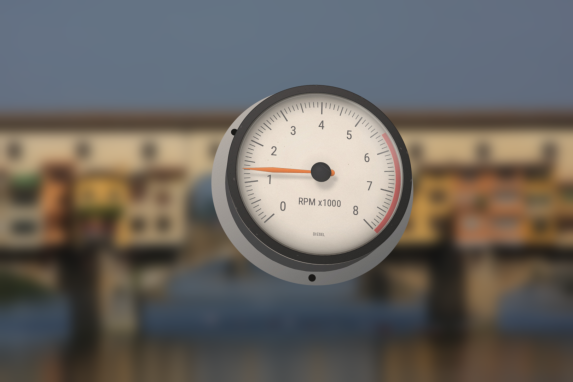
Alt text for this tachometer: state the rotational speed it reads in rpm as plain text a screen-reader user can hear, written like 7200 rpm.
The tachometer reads 1300 rpm
